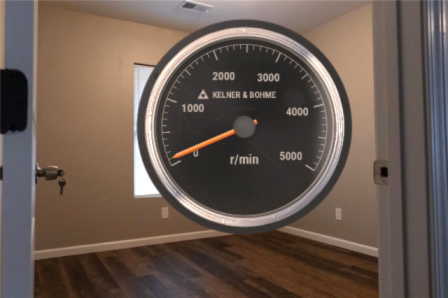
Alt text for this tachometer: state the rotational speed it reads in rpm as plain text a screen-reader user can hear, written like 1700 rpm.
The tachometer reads 100 rpm
